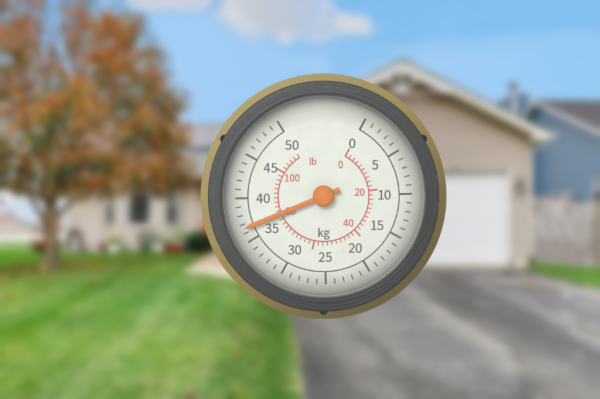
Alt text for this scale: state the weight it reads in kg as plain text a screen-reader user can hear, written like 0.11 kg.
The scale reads 36.5 kg
